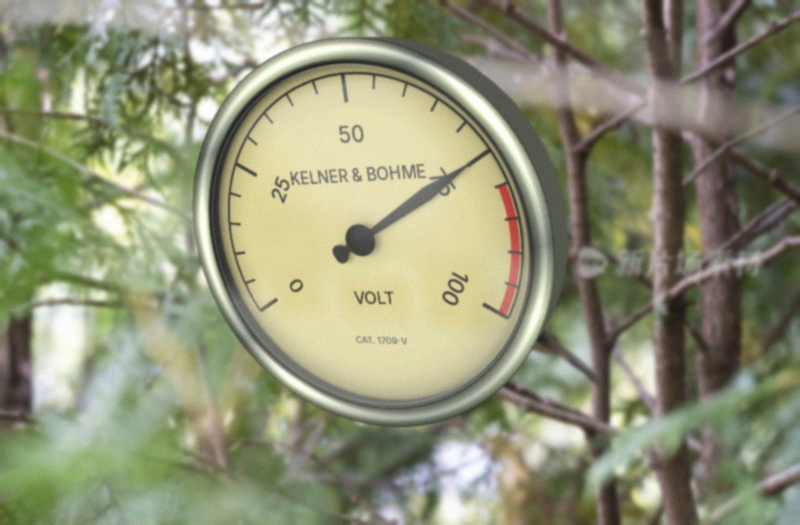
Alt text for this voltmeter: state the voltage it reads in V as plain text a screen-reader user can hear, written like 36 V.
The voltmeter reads 75 V
